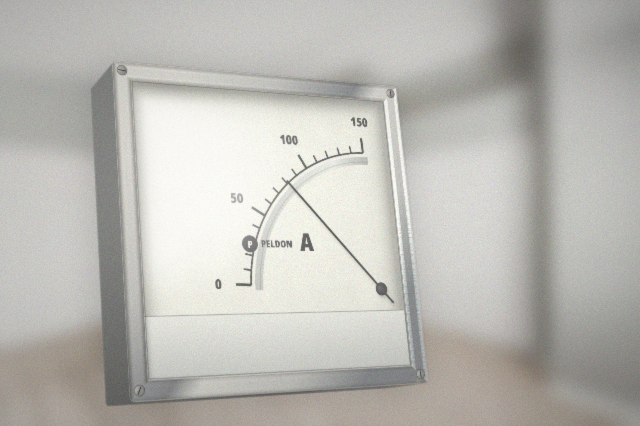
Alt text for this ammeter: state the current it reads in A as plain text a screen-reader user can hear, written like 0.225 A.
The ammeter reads 80 A
